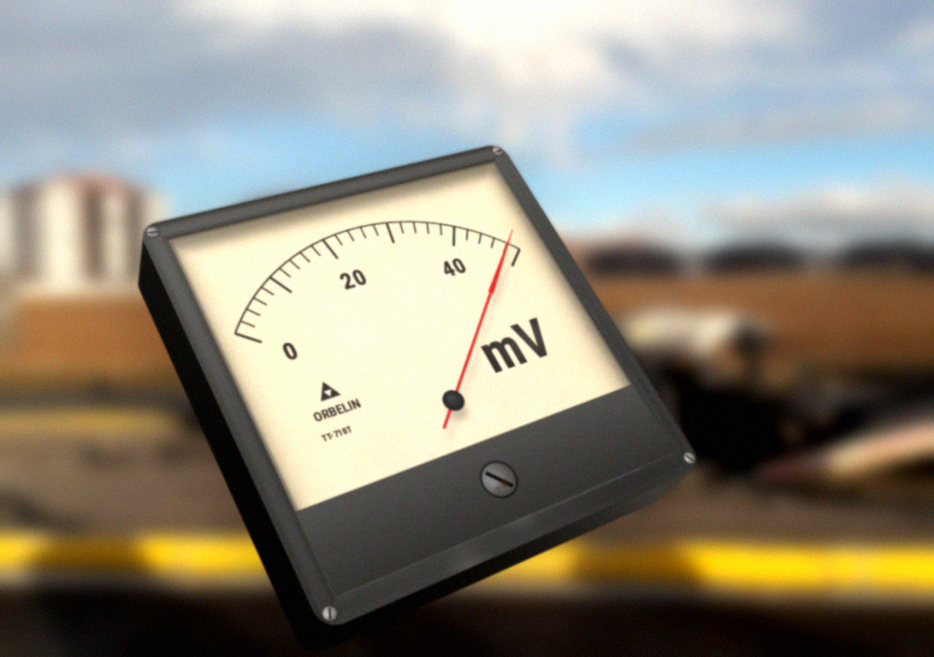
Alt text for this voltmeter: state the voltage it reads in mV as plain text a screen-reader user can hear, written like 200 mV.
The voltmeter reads 48 mV
